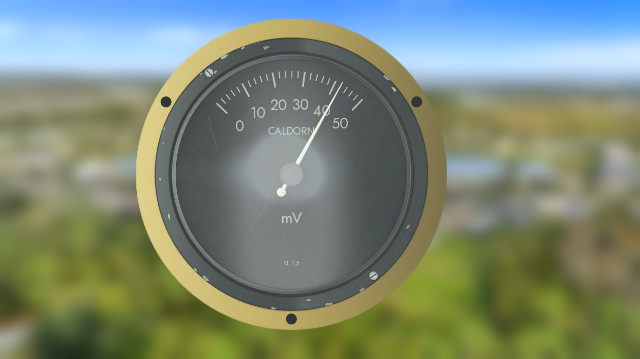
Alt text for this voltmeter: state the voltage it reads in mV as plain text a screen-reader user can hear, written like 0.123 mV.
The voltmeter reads 42 mV
